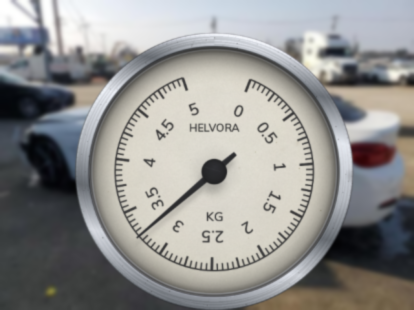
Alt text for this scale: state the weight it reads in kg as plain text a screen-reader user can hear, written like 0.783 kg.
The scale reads 3.25 kg
